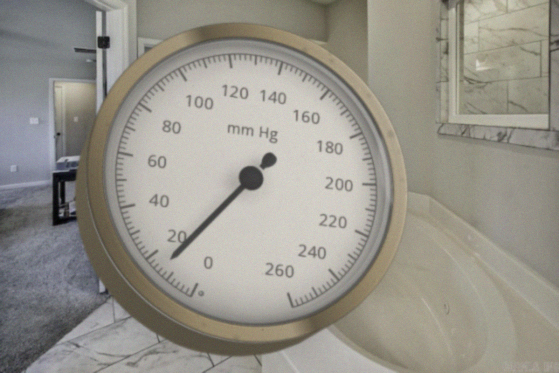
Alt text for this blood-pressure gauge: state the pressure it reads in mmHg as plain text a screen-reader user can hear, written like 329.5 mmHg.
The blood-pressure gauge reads 14 mmHg
